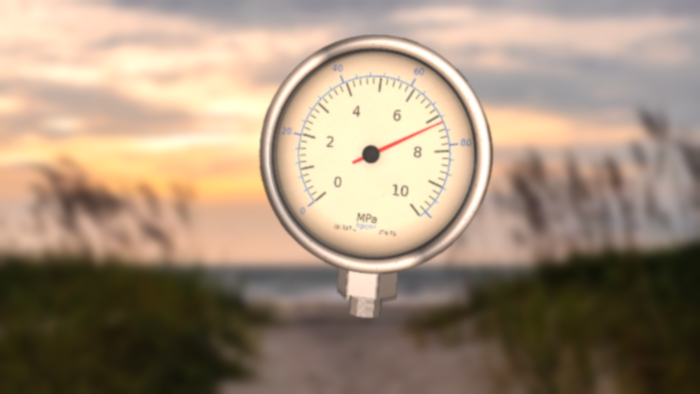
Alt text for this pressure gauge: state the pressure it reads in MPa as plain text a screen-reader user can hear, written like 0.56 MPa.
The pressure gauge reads 7.2 MPa
